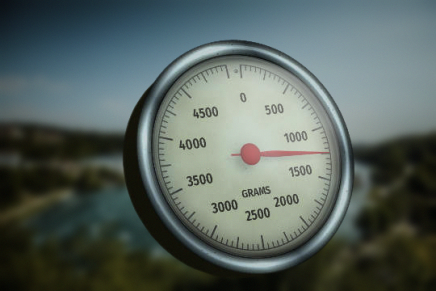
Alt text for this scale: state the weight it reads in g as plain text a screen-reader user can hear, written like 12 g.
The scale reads 1250 g
